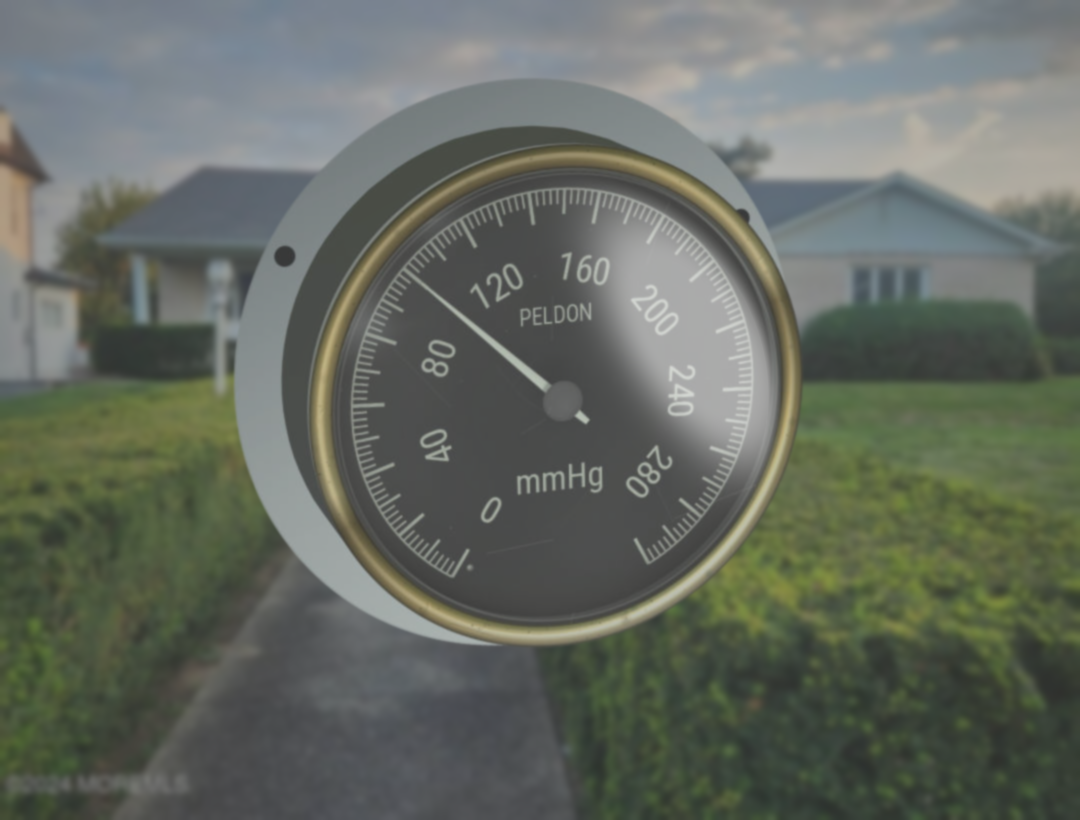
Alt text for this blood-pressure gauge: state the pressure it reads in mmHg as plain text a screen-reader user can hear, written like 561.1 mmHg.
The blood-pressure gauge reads 100 mmHg
